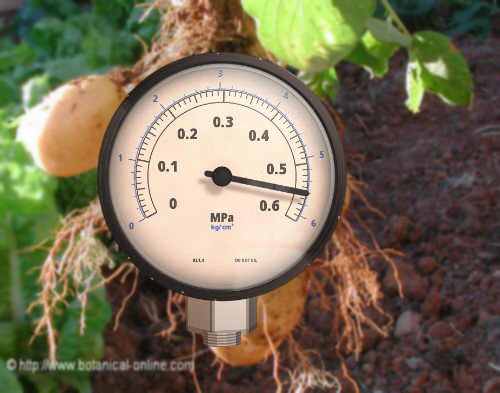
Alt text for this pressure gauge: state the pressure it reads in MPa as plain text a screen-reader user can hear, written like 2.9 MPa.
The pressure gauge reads 0.55 MPa
